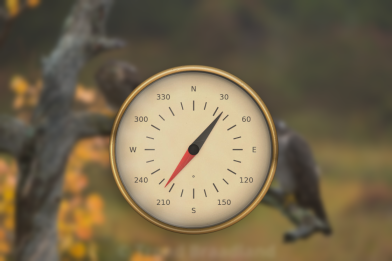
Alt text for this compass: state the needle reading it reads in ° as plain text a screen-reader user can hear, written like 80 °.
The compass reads 217.5 °
